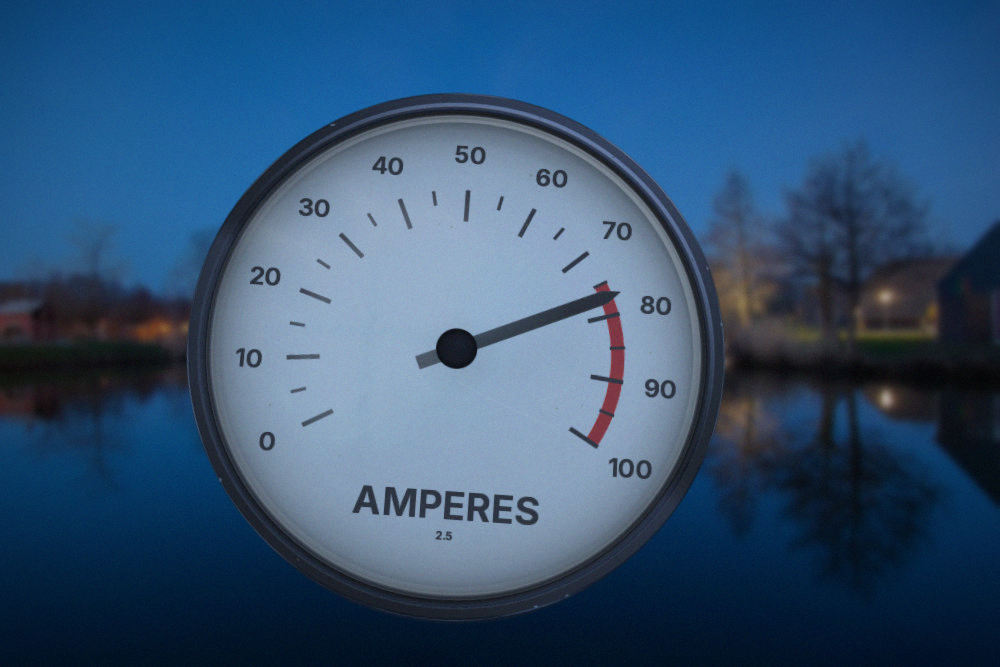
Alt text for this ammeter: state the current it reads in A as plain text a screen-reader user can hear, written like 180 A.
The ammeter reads 77.5 A
